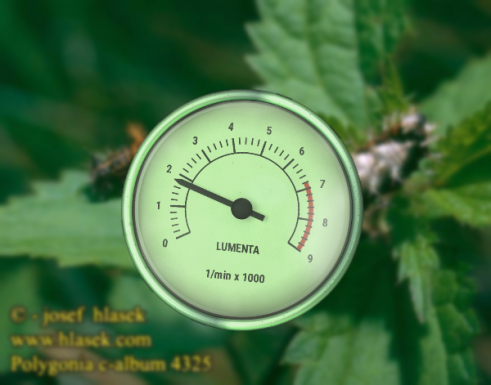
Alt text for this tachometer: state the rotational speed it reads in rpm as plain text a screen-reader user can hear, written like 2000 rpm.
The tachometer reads 1800 rpm
